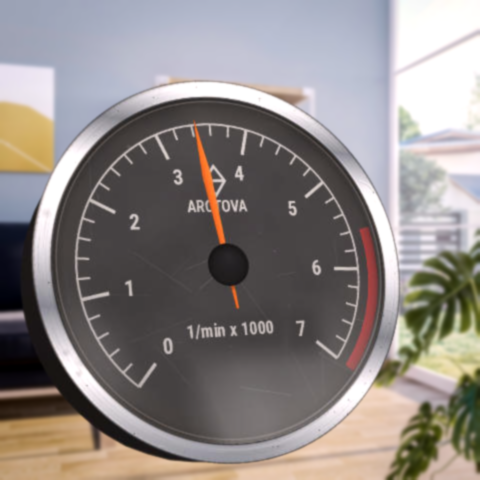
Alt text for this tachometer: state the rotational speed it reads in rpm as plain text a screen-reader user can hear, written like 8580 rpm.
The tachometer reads 3400 rpm
